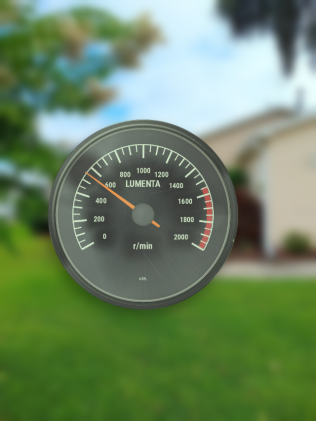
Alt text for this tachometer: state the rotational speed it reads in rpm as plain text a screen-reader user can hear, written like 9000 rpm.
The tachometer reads 550 rpm
